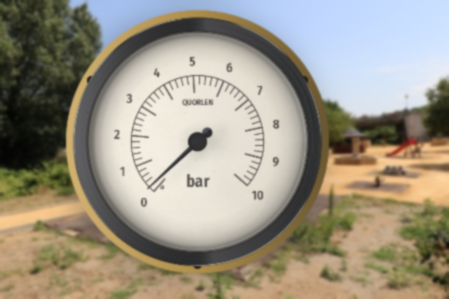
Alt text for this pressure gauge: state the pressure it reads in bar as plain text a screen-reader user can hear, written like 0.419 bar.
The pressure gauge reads 0.2 bar
